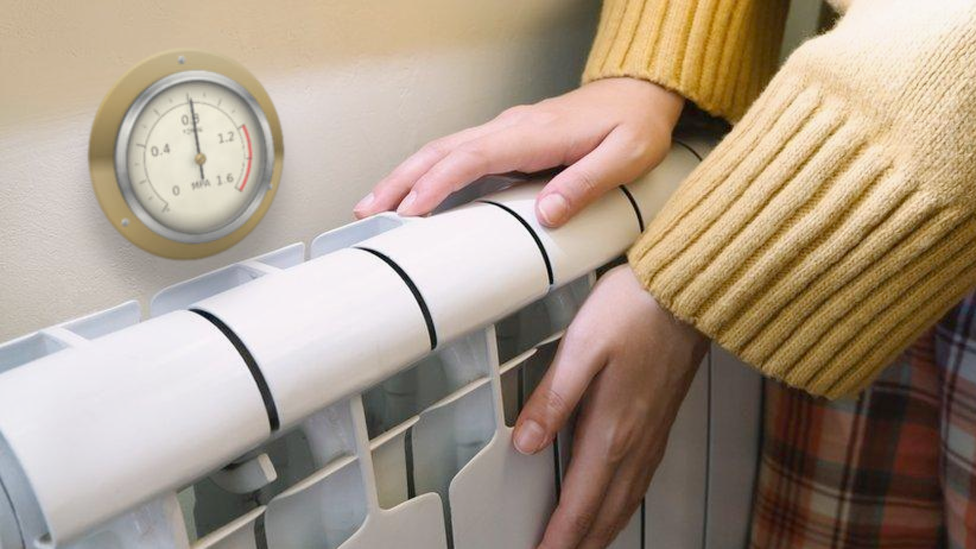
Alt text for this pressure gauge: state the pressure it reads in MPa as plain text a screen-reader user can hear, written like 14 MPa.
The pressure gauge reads 0.8 MPa
